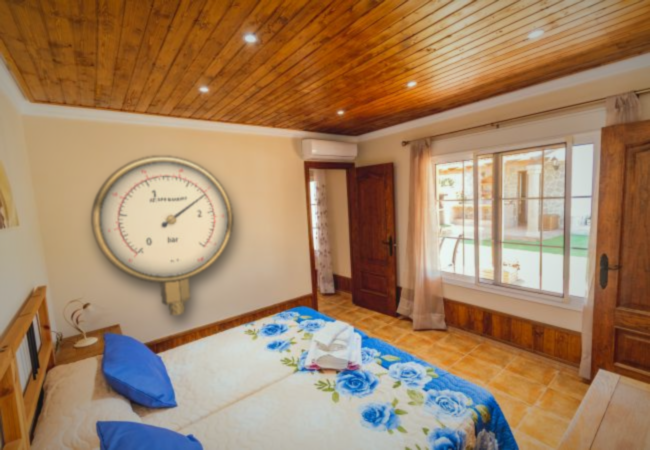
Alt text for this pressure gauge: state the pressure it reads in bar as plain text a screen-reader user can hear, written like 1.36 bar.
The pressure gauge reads 1.75 bar
